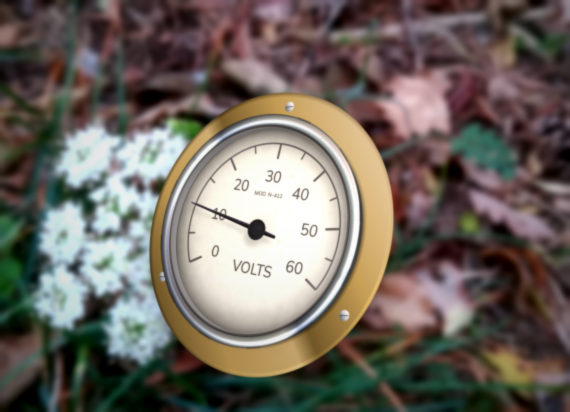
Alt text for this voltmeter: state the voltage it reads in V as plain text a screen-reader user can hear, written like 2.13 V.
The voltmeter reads 10 V
